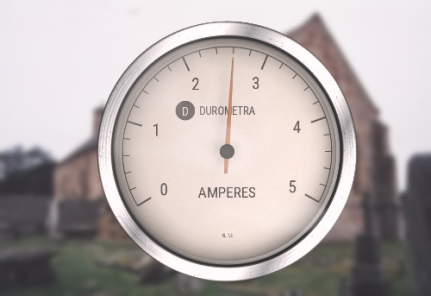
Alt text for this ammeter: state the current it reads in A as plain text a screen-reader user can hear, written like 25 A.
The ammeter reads 2.6 A
